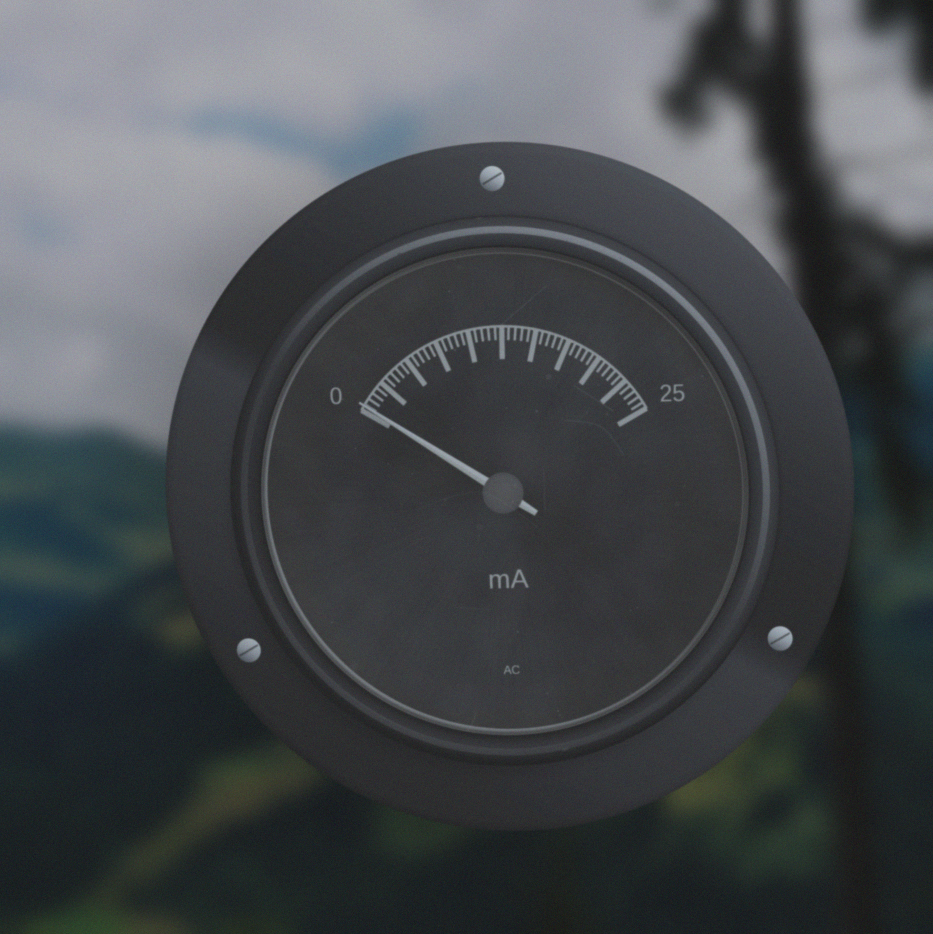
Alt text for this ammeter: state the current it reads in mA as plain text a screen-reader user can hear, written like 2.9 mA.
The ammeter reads 0.5 mA
